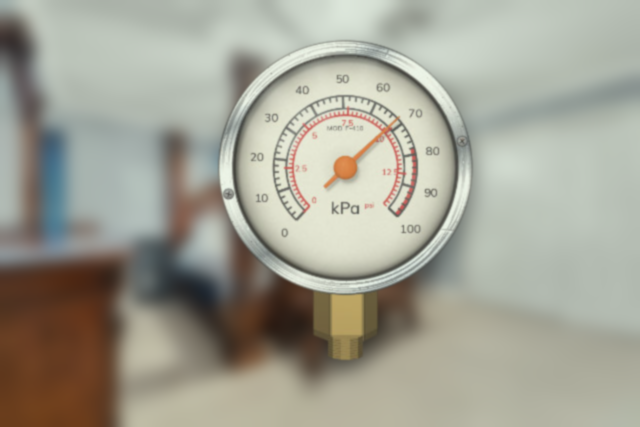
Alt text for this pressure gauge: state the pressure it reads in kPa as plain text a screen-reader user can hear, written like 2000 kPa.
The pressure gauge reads 68 kPa
